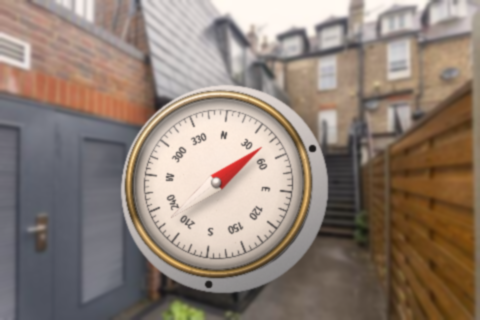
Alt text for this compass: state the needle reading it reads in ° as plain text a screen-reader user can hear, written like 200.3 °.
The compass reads 45 °
